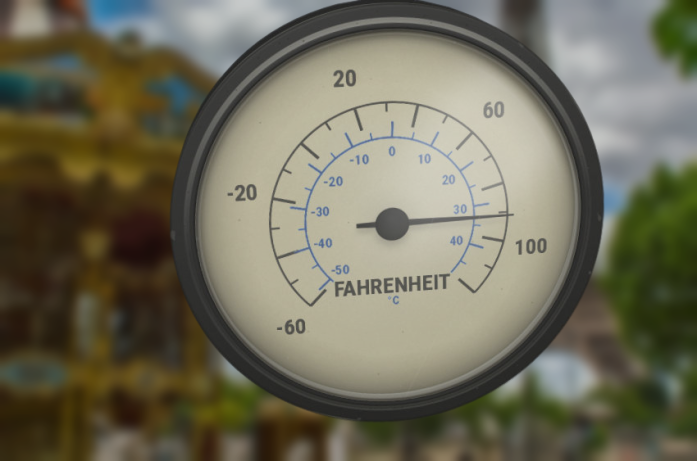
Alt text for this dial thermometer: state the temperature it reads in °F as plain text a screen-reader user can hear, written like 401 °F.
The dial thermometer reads 90 °F
